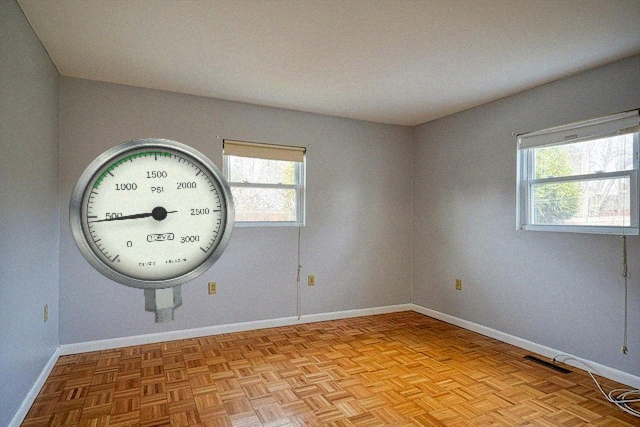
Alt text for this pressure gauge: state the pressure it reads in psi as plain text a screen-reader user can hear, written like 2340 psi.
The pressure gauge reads 450 psi
